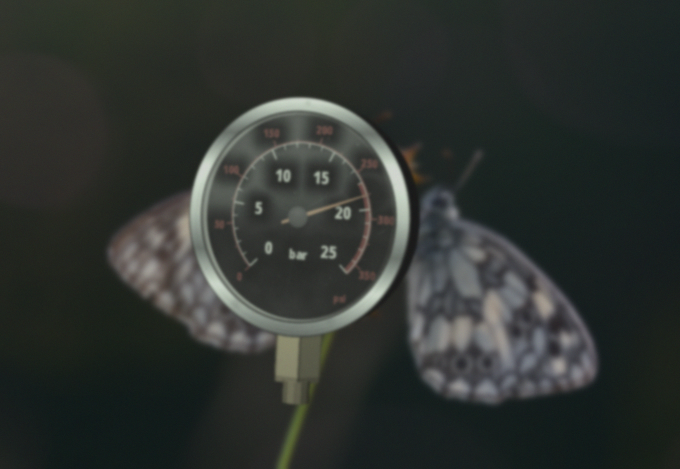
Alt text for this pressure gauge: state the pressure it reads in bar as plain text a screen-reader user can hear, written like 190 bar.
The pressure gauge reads 19 bar
